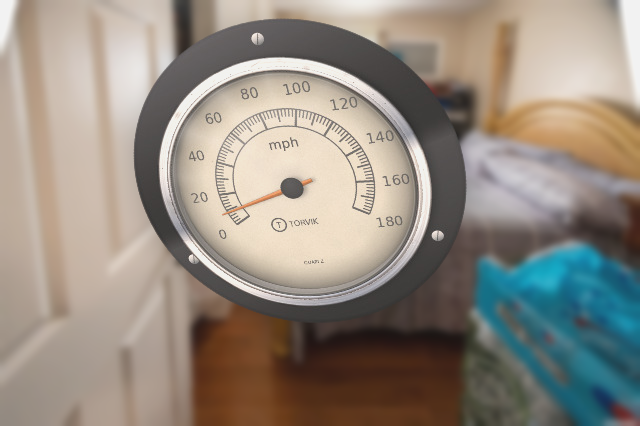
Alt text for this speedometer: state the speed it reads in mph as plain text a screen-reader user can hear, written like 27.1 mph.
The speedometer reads 10 mph
